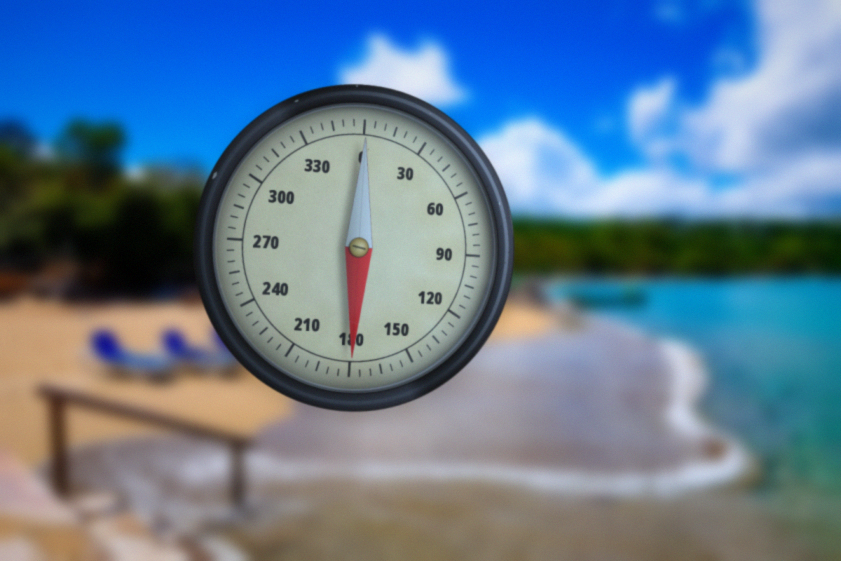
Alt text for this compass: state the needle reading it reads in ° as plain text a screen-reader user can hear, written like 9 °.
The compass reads 180 °
